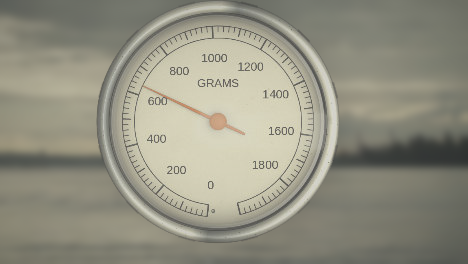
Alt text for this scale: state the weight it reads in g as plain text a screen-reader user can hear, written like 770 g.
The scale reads 640 g
